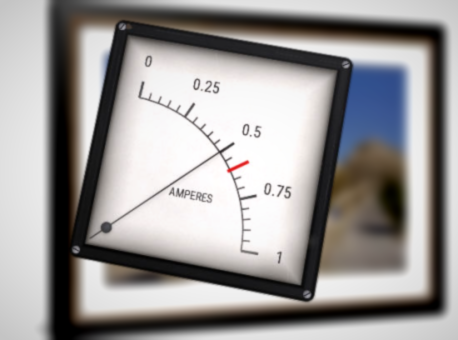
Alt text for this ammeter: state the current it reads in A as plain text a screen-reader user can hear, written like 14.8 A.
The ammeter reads 0.5 A
